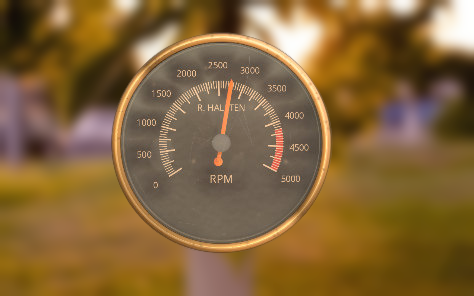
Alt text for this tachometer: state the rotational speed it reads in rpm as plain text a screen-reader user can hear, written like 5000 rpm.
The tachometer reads 2750 rpm
